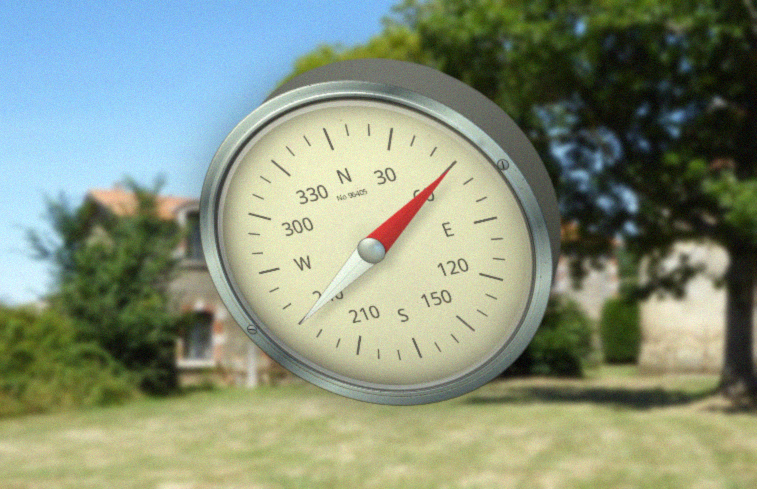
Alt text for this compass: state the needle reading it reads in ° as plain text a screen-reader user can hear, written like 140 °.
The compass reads 60 °
